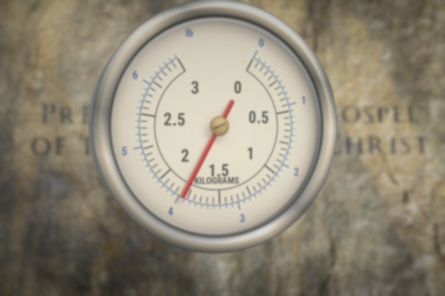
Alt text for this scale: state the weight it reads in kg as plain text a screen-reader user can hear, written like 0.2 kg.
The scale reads 1.8 kg
